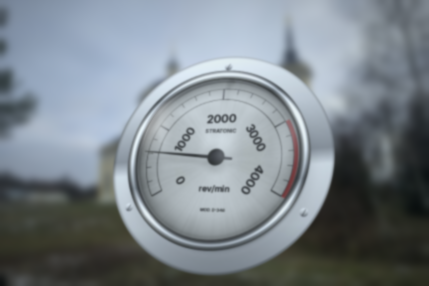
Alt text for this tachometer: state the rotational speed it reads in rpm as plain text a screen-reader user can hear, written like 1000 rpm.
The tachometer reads 600 rpm
